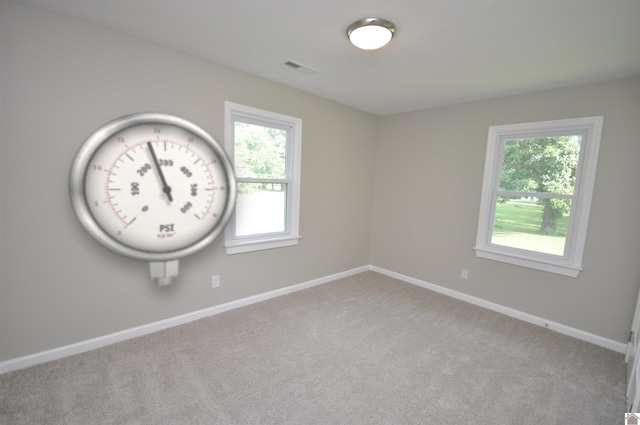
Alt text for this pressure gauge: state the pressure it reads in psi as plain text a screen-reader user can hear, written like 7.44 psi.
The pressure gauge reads 260 psi
